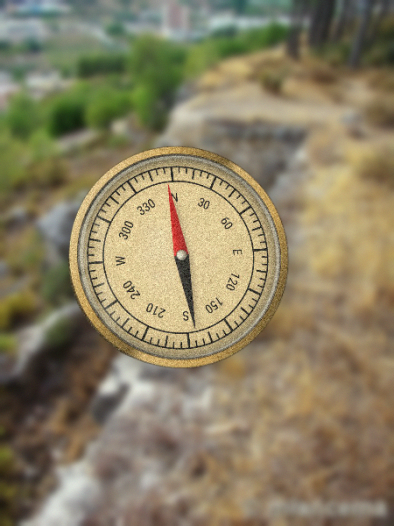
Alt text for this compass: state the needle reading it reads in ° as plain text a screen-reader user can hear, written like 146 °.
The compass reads 355 °
